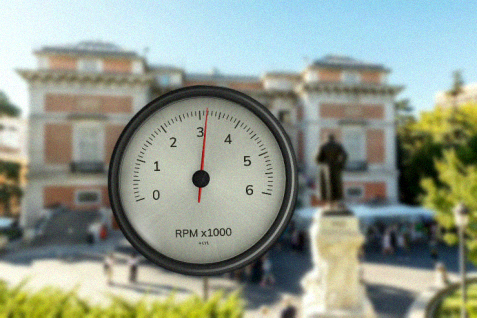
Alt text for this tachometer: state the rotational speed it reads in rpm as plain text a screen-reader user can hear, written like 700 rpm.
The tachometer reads 3200 rpm
